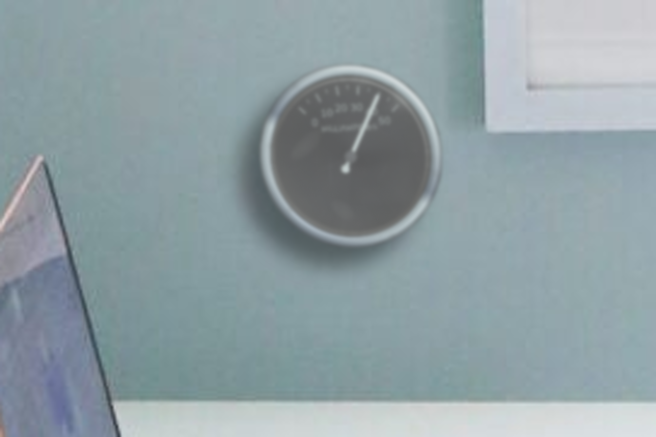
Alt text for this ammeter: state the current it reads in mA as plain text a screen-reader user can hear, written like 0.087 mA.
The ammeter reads 40 mA
